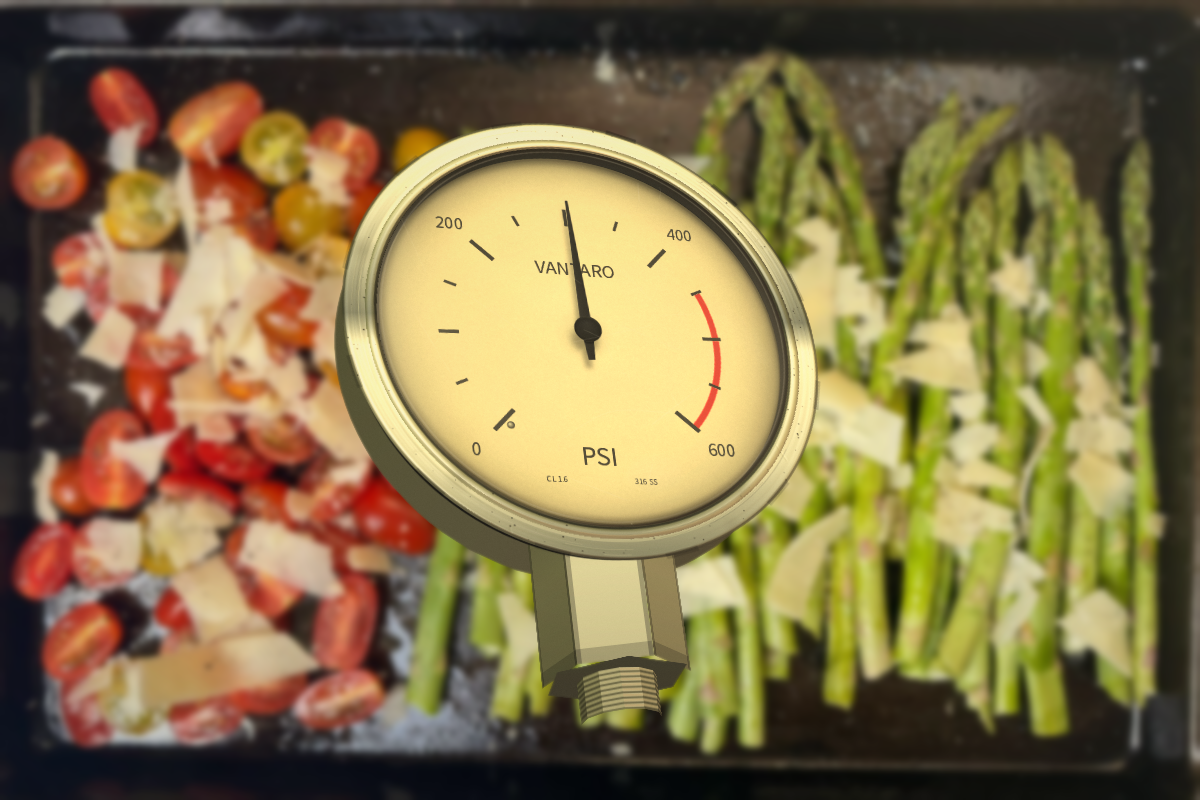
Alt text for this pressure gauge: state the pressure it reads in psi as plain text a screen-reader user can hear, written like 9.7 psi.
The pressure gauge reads 300 psi
